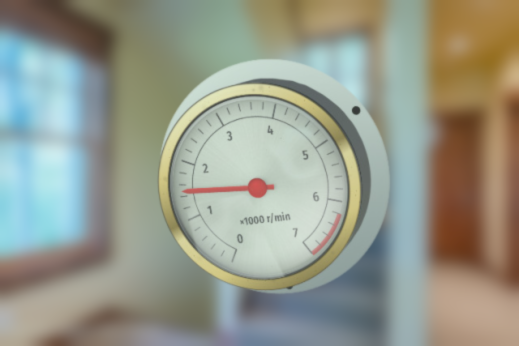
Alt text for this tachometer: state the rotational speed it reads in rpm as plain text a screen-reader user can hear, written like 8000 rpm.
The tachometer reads 1500 rpm
